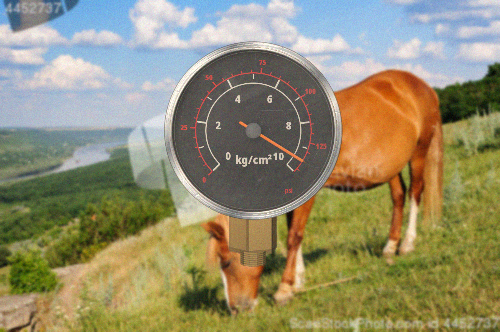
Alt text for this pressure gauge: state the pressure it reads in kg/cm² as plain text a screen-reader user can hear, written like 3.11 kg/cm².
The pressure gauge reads 9.5 kg/cm²
